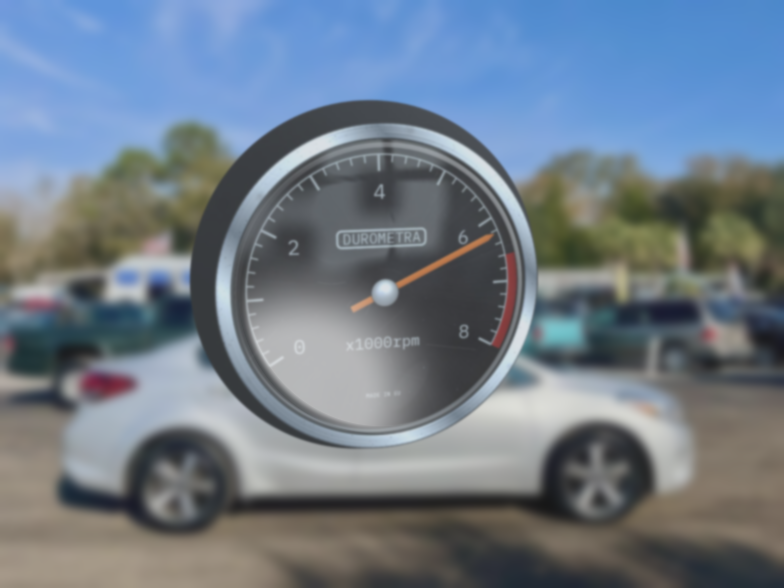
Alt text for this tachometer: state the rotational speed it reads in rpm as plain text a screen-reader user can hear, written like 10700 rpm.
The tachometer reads 6200 rpm
